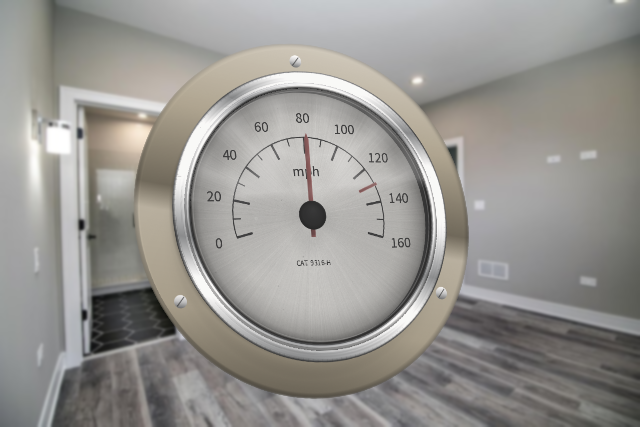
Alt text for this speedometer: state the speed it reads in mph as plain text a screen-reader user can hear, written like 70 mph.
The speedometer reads 80 mph
